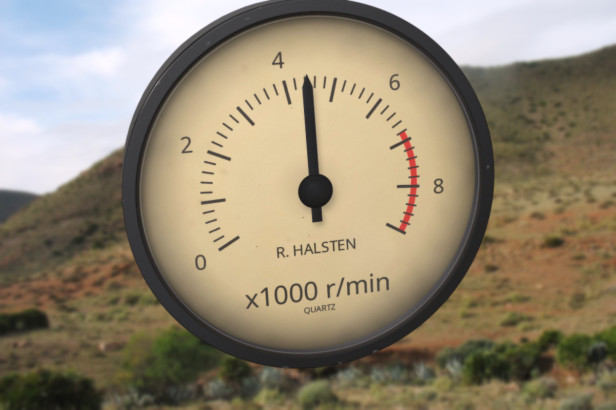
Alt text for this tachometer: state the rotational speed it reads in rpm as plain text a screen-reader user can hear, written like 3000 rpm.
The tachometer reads 4400 rpm
